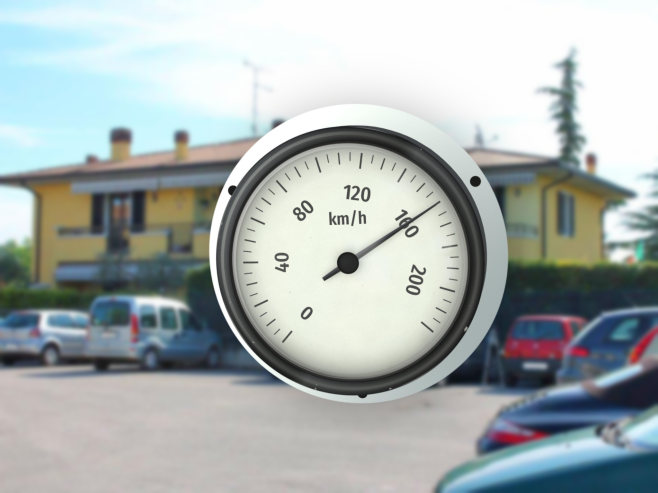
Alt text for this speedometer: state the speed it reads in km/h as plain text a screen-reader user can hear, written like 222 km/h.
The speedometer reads 160 km/h
